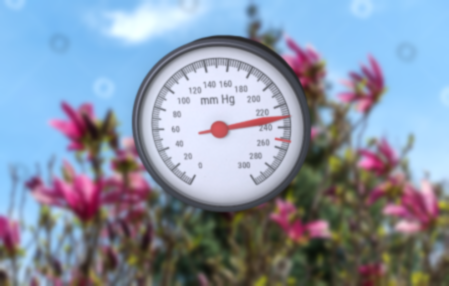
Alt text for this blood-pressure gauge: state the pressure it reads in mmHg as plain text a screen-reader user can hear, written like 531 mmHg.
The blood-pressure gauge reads 230 mmHg
